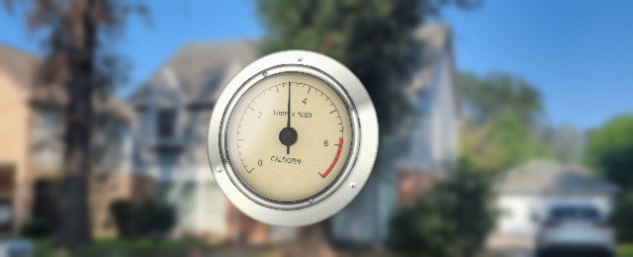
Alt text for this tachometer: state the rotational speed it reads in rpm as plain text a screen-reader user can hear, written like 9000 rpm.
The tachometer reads 3400 rpm
